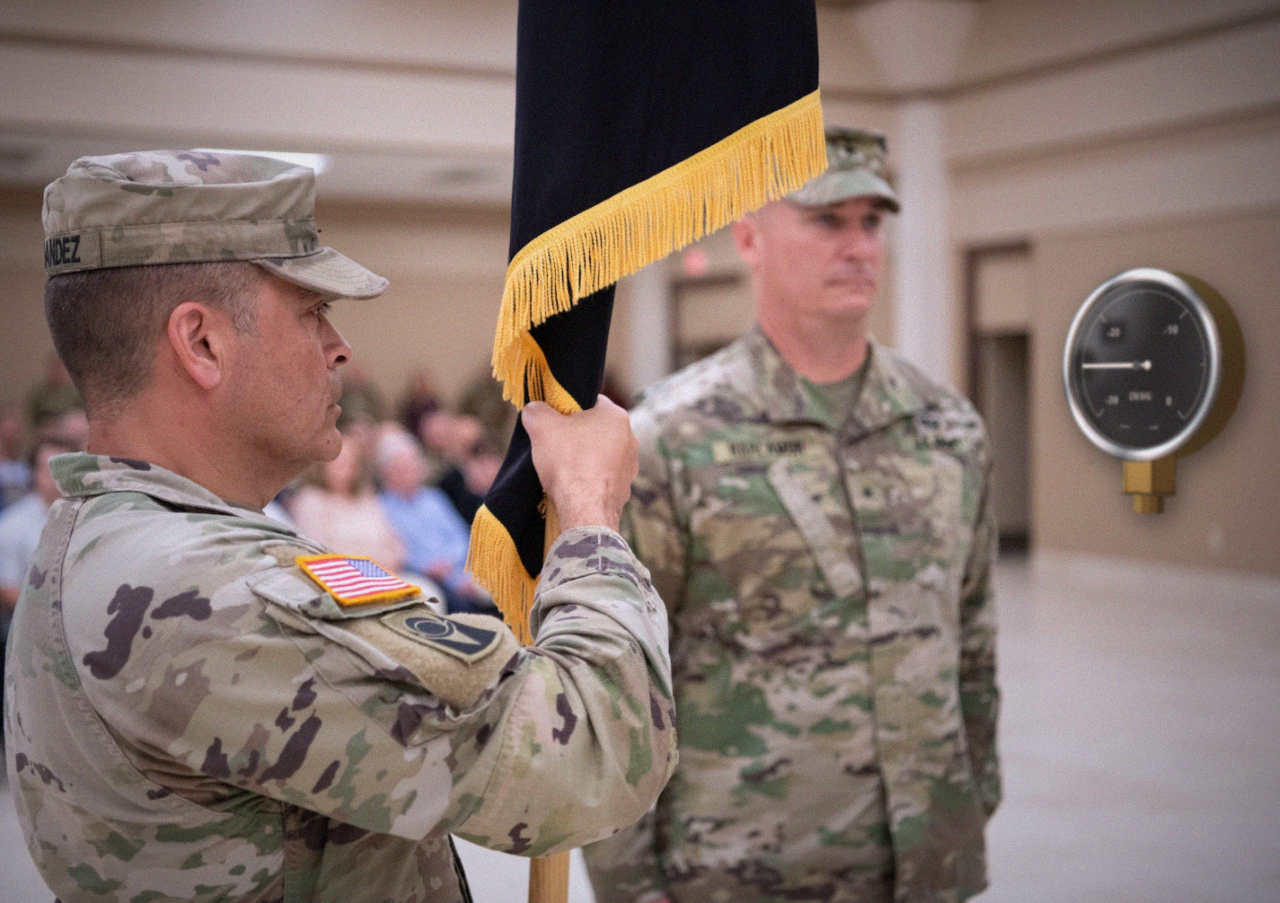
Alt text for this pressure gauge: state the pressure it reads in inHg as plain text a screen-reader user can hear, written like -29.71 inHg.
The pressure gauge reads -25 inHg
